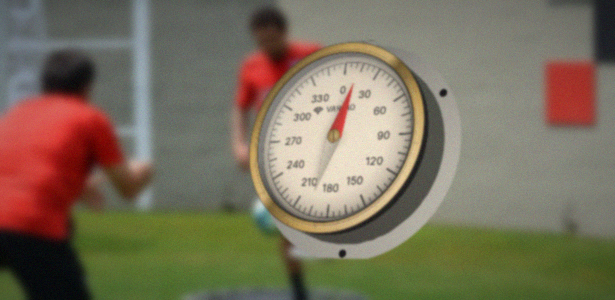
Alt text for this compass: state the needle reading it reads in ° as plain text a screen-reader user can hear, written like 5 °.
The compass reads 15 °
